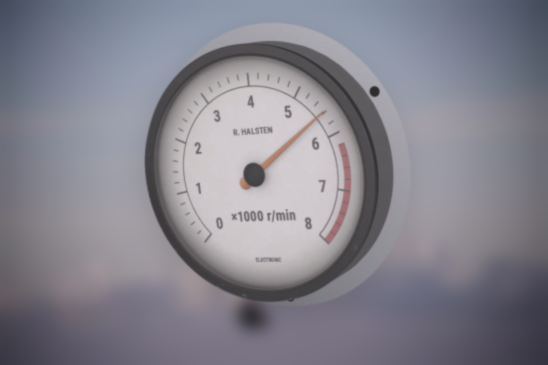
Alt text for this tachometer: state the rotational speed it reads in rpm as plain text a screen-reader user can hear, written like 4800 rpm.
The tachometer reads 5600 rpm
